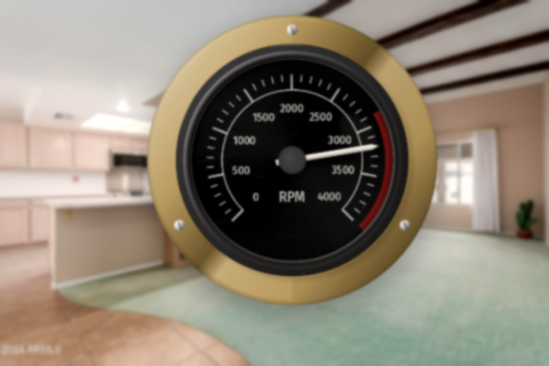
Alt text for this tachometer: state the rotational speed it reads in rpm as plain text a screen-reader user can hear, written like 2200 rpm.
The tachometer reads 3200 rpm
